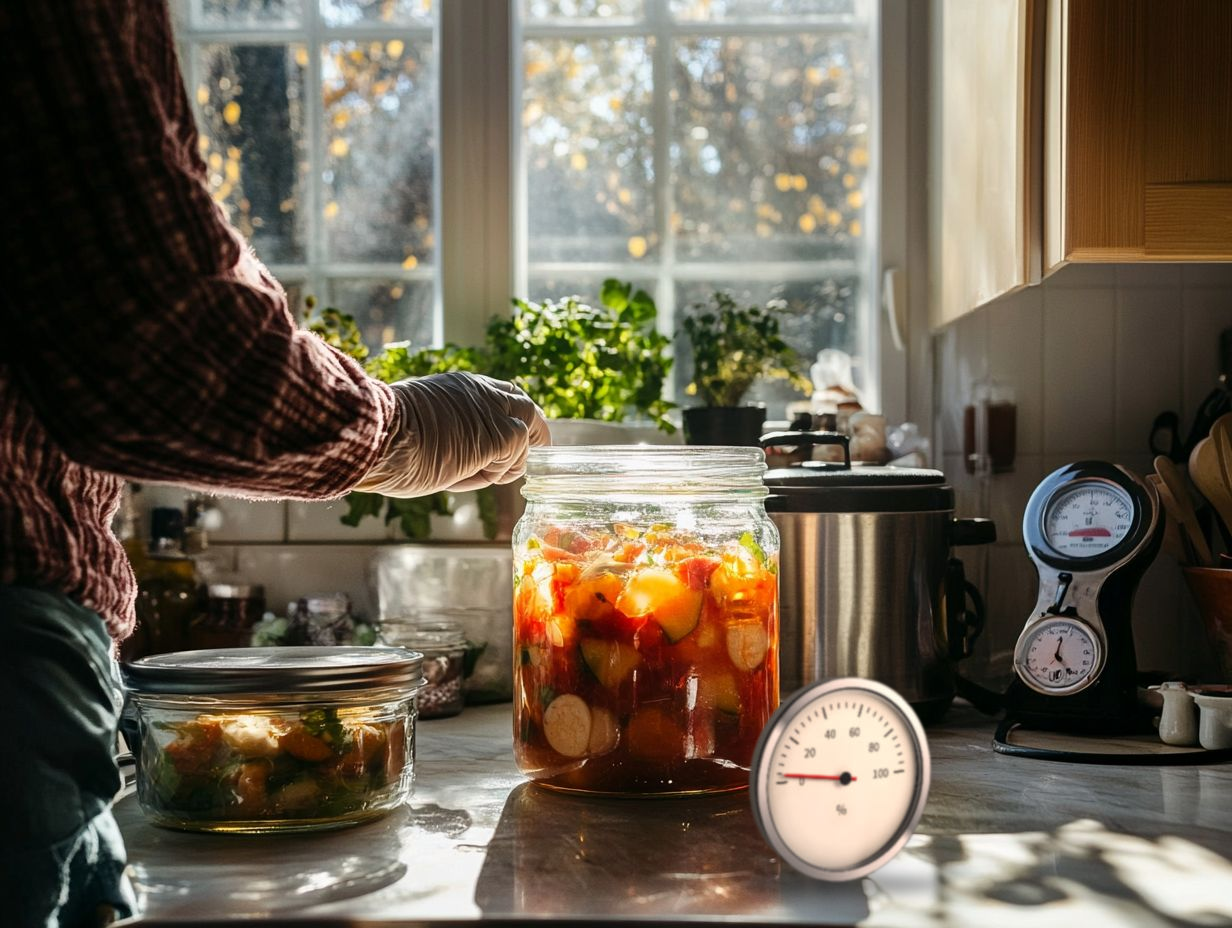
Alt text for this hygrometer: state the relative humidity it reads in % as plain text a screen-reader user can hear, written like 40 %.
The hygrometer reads 4 %
